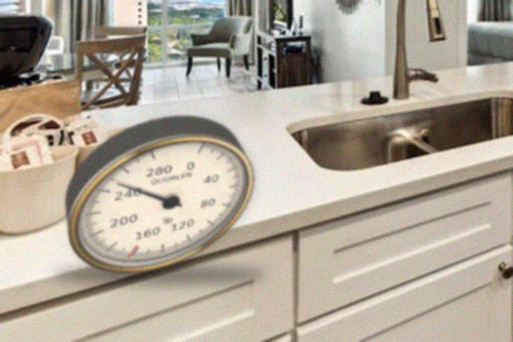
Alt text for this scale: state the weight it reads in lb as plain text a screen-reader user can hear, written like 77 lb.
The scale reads 250 lb
